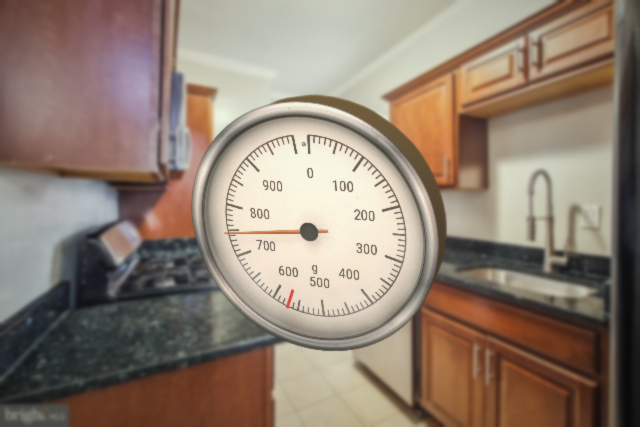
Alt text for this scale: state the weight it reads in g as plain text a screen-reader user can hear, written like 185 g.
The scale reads 750 g
